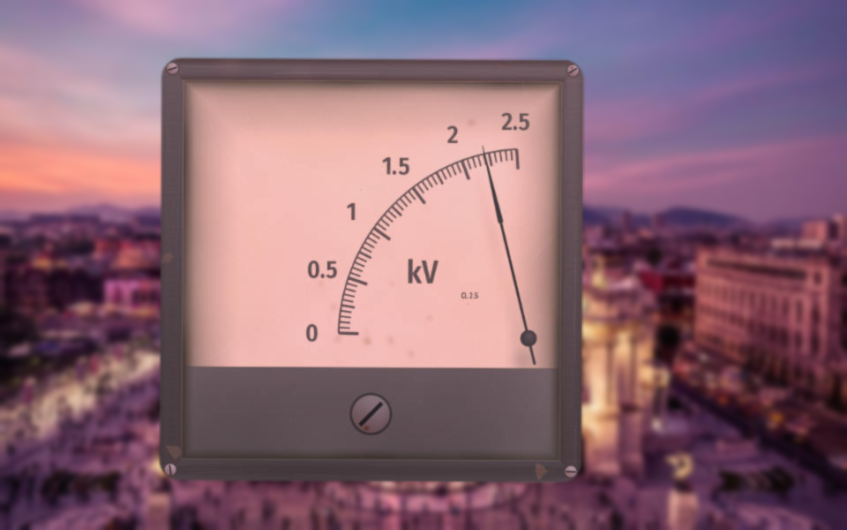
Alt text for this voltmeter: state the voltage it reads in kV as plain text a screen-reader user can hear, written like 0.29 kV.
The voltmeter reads 2.2 kV
